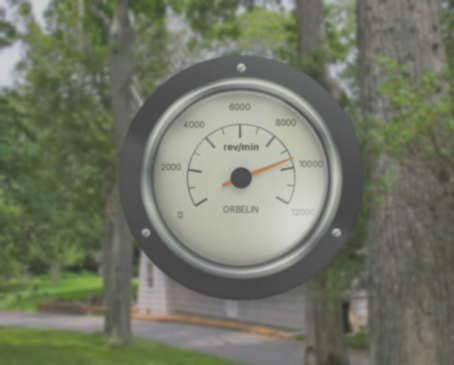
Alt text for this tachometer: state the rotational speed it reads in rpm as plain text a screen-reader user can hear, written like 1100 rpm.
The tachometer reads 9500 rpm
